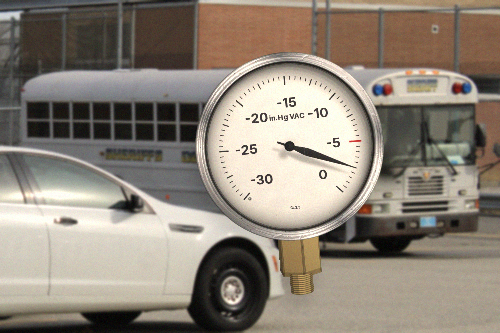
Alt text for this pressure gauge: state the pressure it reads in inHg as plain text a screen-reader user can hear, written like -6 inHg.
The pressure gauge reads -2.5 inHg
